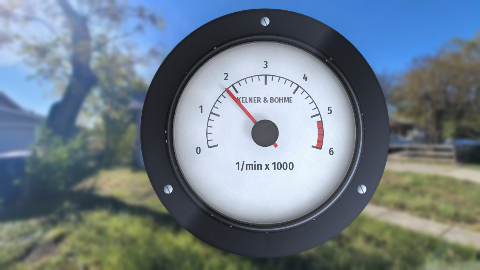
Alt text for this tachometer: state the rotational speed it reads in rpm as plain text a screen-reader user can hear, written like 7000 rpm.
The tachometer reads 1800 rpm
